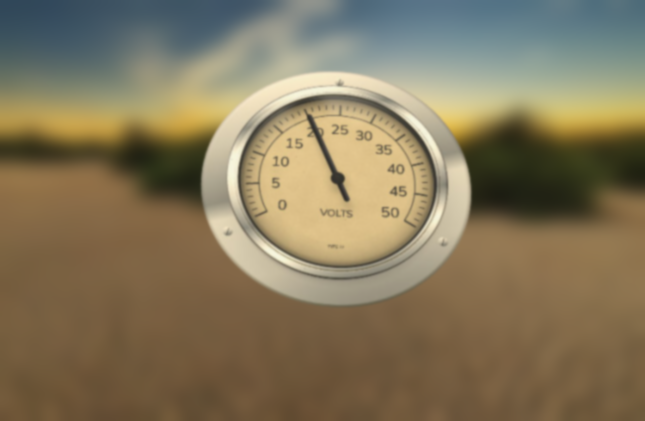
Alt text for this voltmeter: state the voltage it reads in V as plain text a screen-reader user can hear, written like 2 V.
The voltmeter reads 20 V
